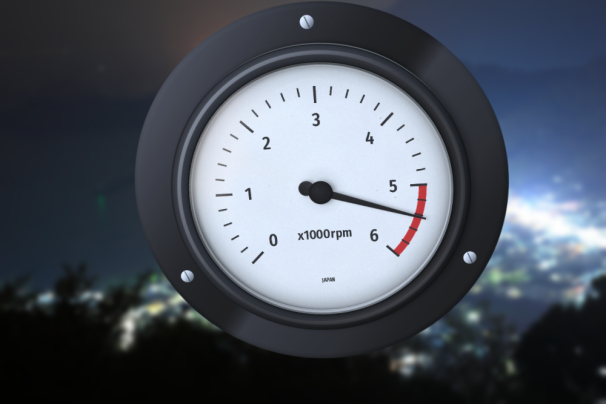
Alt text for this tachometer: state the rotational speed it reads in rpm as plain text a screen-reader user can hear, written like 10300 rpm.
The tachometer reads 5400 rpm
